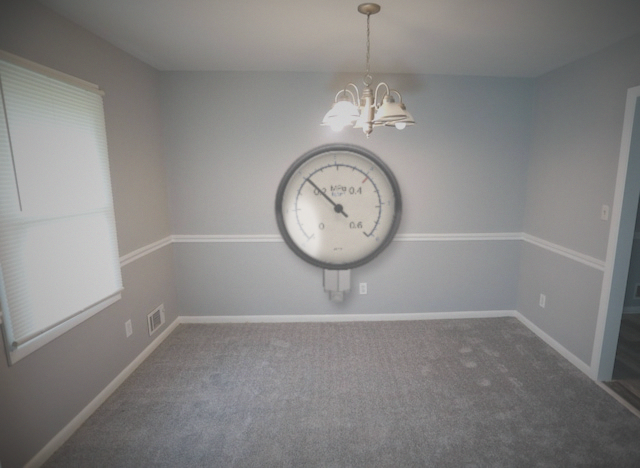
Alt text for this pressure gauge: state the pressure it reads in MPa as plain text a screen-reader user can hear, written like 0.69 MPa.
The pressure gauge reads 0.2 MPa
